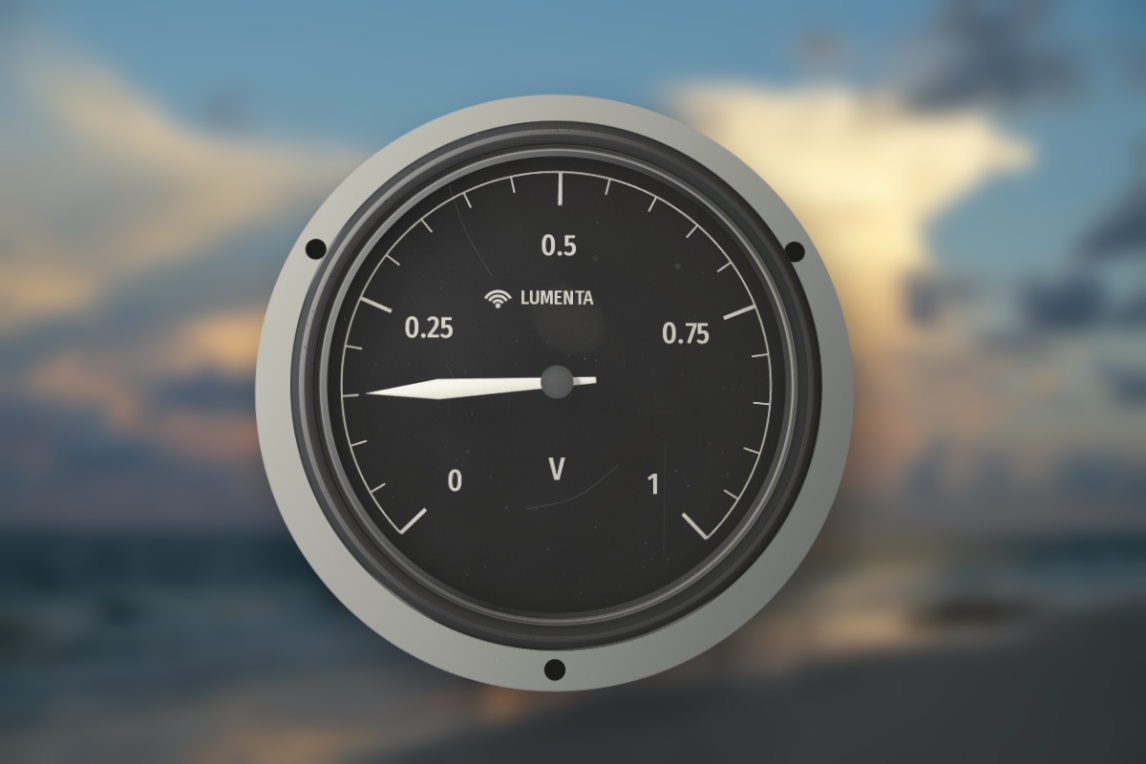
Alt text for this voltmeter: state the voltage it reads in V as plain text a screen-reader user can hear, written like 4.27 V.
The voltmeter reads 0.15 V
